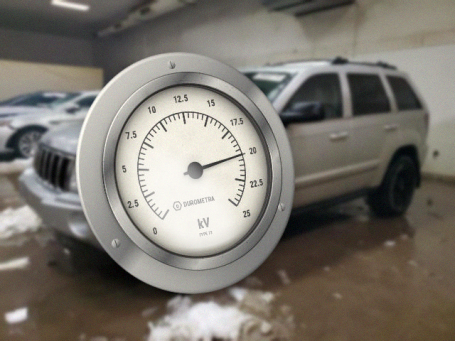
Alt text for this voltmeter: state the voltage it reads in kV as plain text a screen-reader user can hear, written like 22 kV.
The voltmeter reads 20 kV
